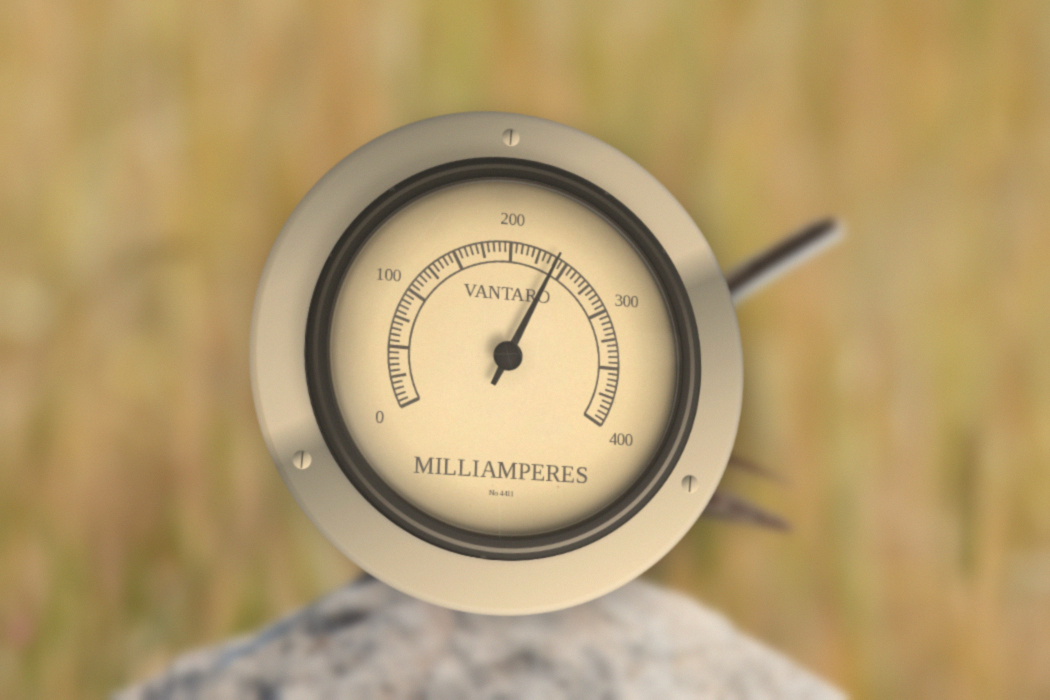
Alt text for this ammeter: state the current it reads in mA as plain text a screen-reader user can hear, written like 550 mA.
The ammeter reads 240 mA
